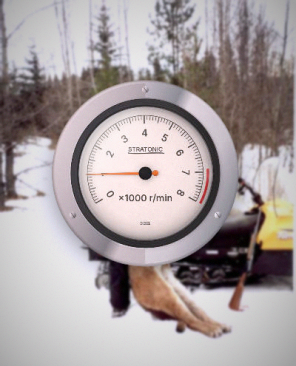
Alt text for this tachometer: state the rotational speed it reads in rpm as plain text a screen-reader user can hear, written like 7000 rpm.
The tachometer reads 1000 rpm
